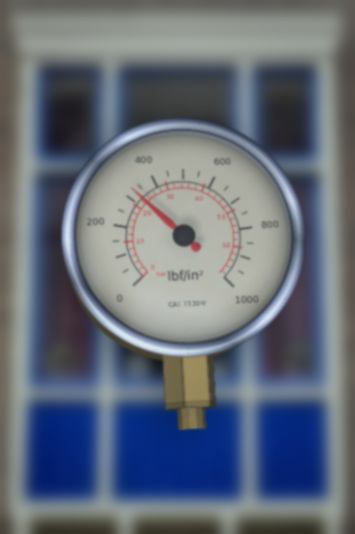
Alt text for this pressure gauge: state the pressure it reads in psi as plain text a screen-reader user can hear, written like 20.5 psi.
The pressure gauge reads 325 psi
